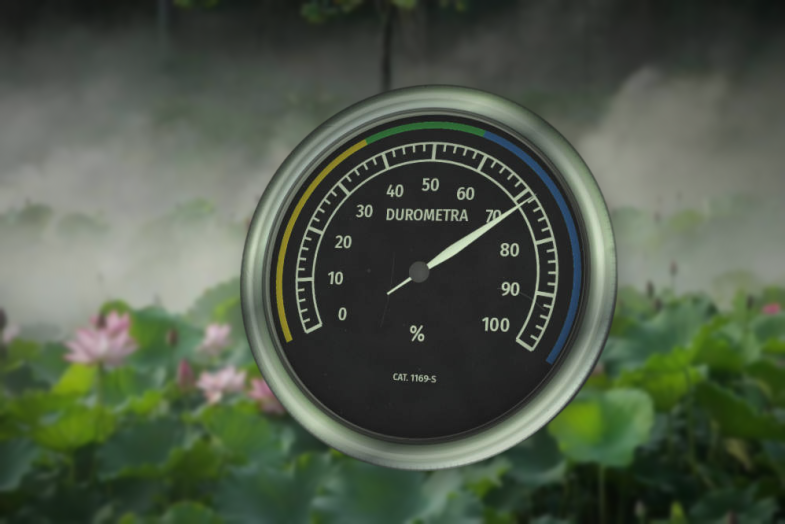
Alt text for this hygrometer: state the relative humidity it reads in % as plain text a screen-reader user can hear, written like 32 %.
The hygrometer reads 72 %
